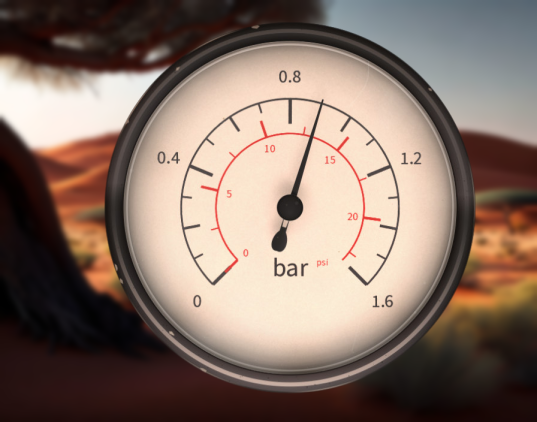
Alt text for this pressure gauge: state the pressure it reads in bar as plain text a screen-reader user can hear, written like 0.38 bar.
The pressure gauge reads 0.9 bar
